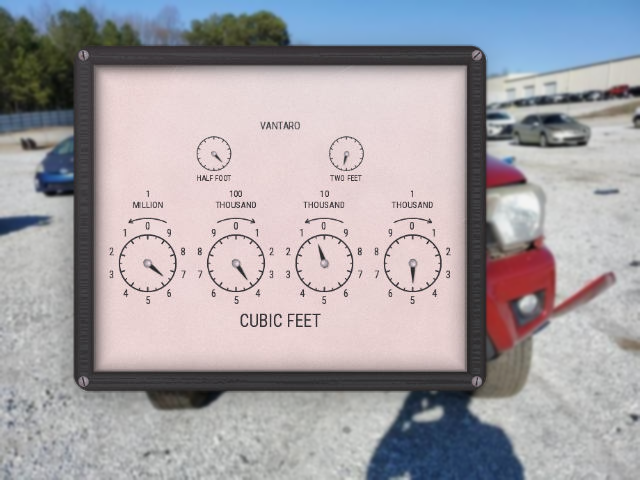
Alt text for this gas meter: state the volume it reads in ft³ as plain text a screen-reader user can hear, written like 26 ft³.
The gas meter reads 640500 ft³
